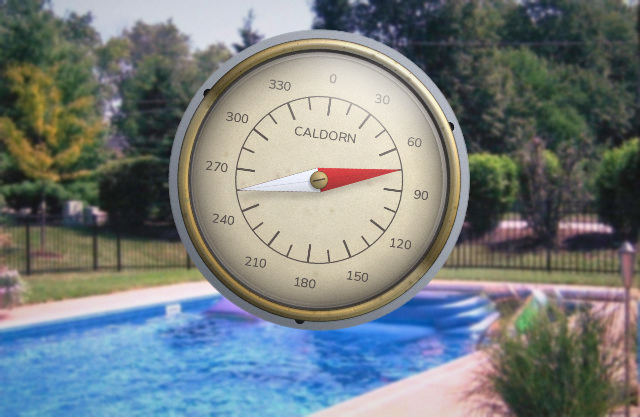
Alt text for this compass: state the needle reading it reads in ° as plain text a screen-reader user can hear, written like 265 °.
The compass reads 75 °
